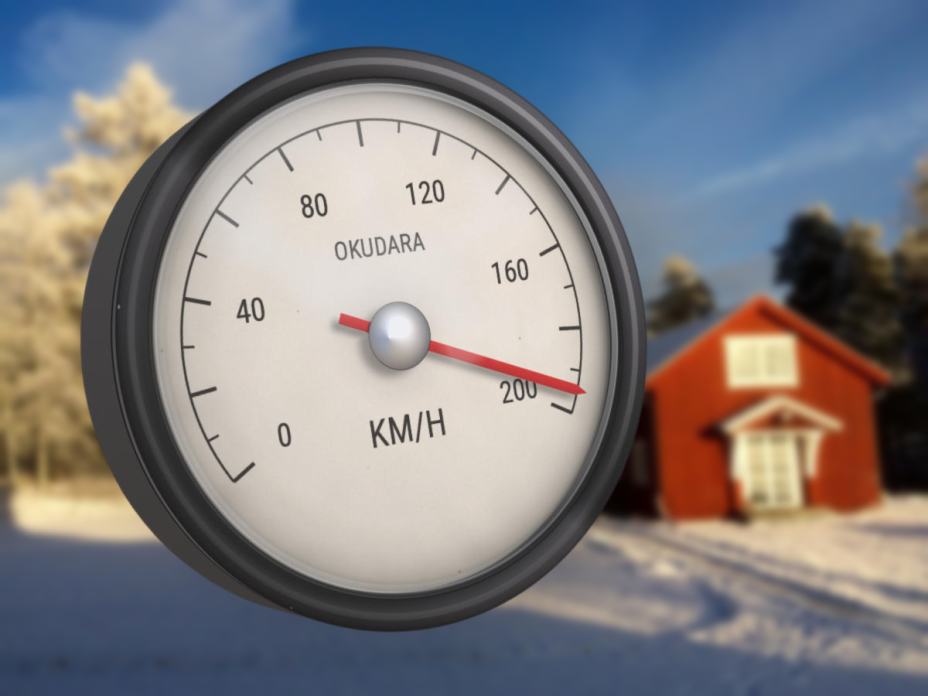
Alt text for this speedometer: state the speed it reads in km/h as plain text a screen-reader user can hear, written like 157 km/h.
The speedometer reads 195 km/h
